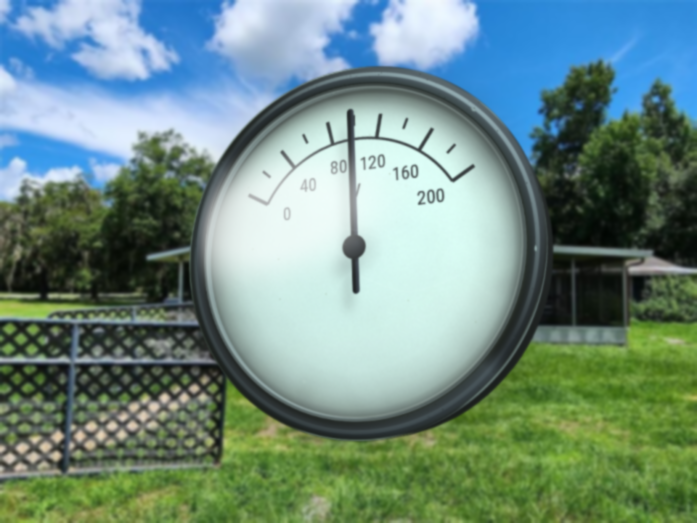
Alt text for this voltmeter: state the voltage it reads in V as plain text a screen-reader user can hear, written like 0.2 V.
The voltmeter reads 100 V
